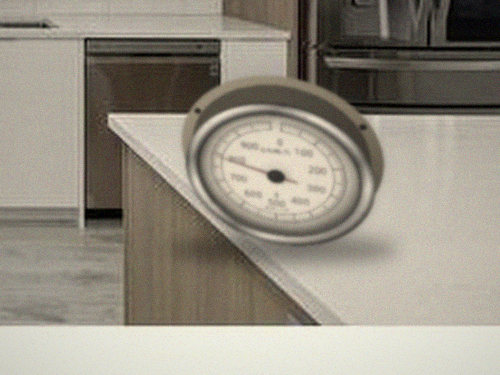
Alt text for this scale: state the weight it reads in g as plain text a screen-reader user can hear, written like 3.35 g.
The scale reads 800 g
